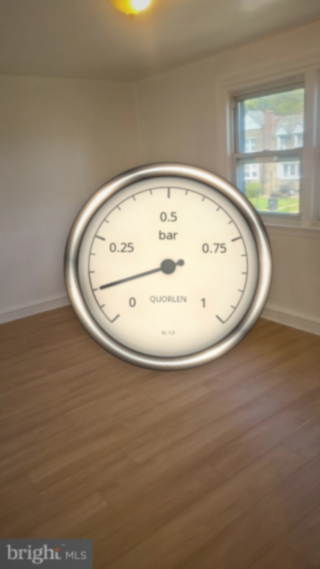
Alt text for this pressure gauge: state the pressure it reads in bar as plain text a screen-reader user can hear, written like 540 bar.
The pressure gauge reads 0.1 bar
